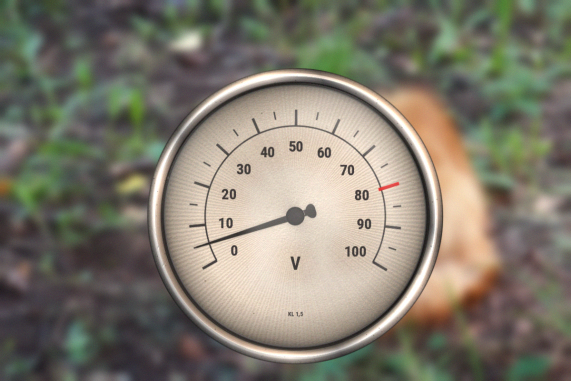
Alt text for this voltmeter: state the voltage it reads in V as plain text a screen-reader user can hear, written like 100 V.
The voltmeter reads 5 V
